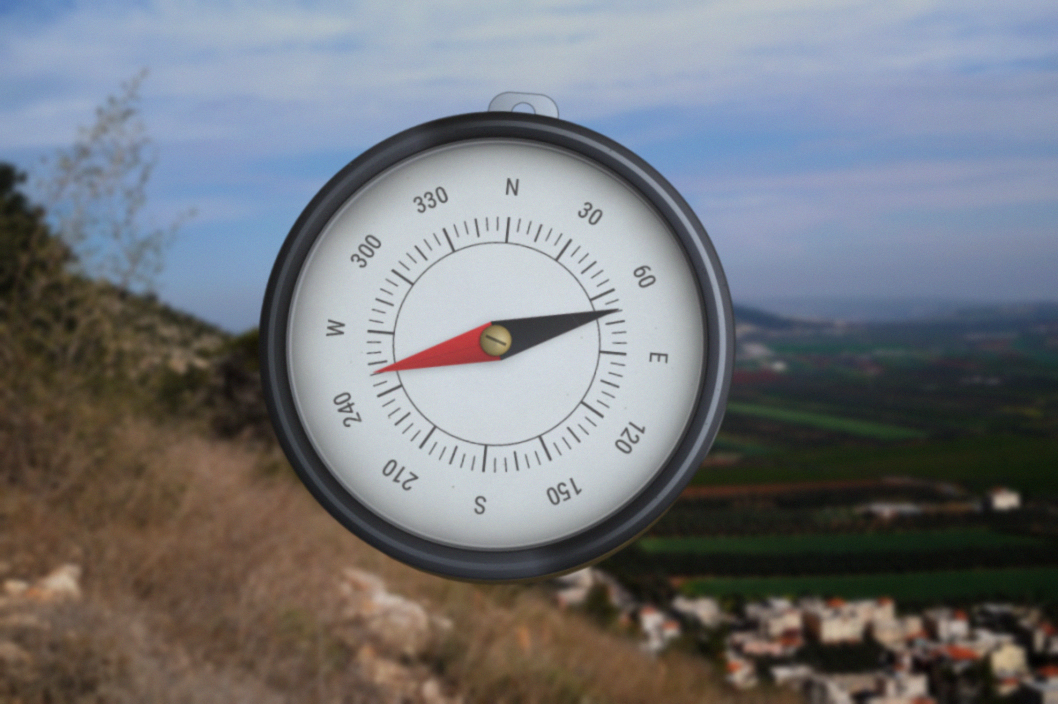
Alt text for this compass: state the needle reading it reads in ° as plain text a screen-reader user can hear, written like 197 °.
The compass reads 250 °
